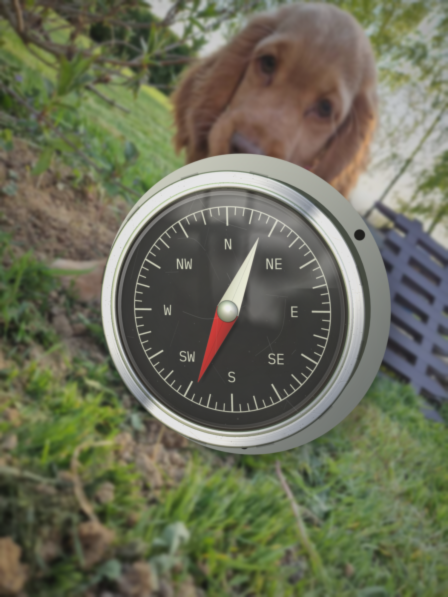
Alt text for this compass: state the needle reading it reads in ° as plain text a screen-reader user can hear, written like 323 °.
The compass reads 205 °
